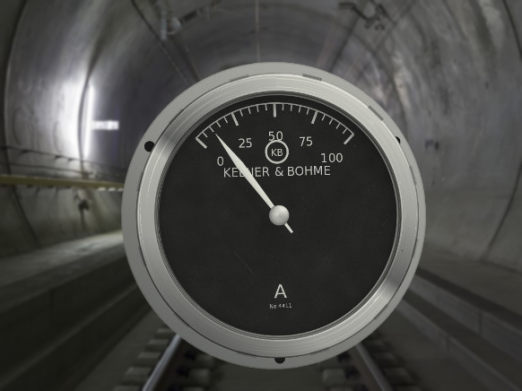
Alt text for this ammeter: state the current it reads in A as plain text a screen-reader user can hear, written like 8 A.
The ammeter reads 10 A
